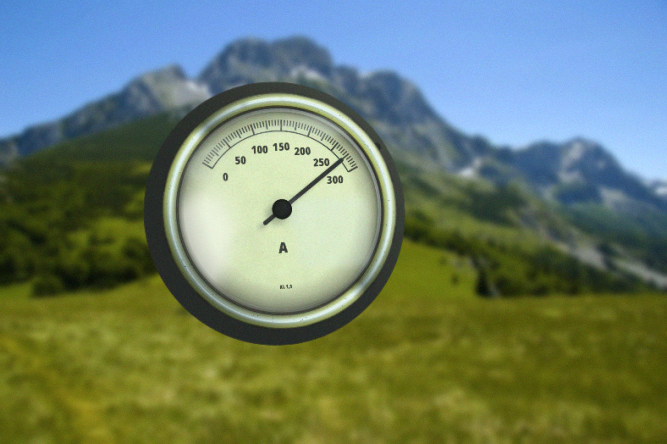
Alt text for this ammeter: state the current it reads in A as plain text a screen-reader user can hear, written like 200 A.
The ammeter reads 275 A
